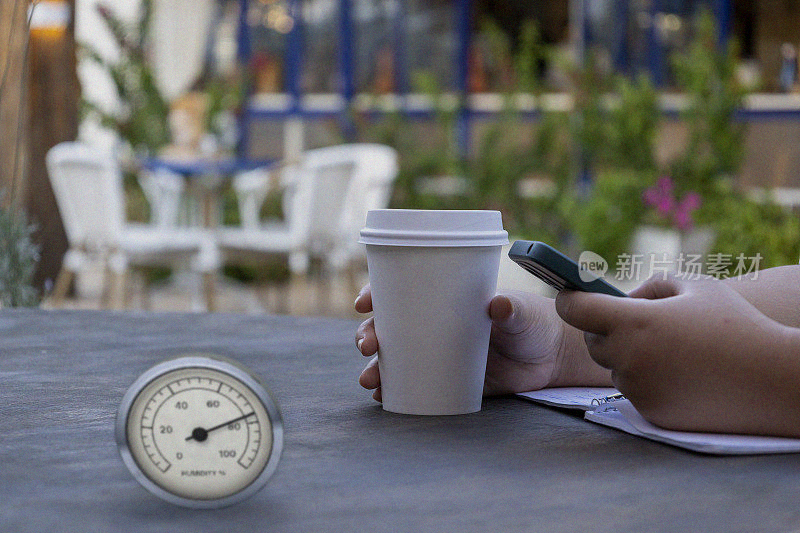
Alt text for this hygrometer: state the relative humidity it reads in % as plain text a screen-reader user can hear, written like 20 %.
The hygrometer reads 76 %
